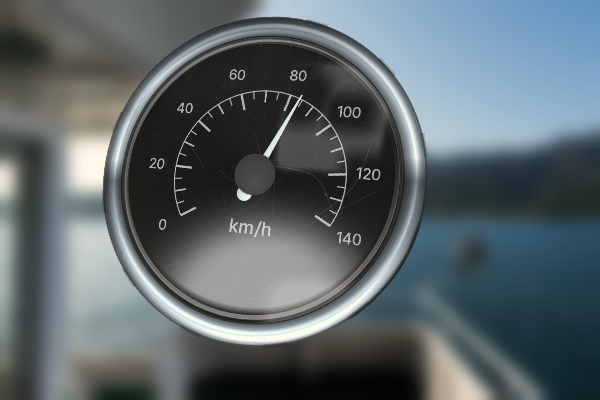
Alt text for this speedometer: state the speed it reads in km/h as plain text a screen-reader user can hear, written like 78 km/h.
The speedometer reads 85 km/h
